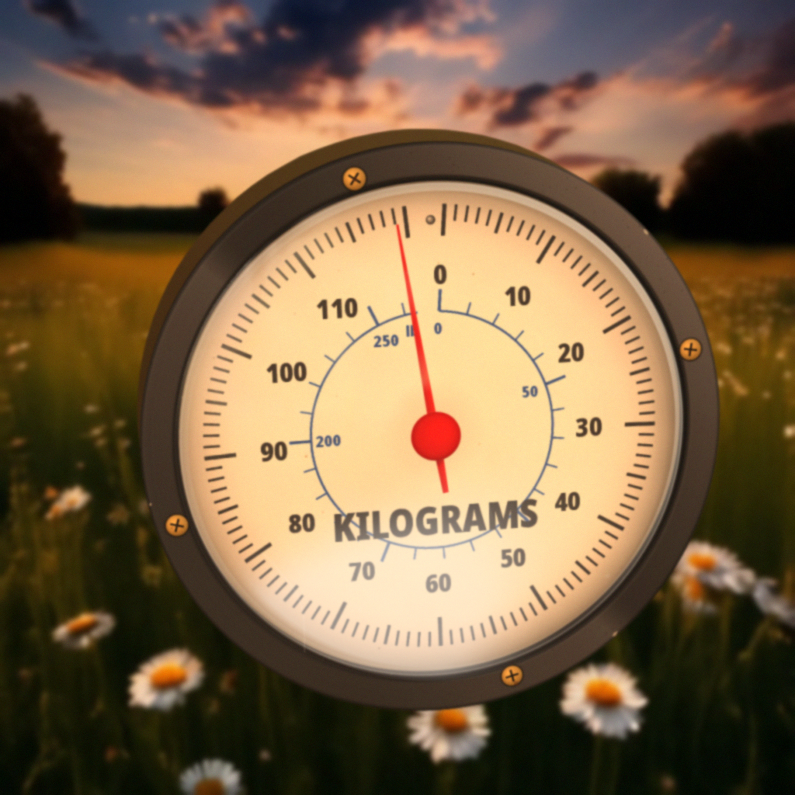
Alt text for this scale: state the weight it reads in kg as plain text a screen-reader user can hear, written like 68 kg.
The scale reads 119 kg
